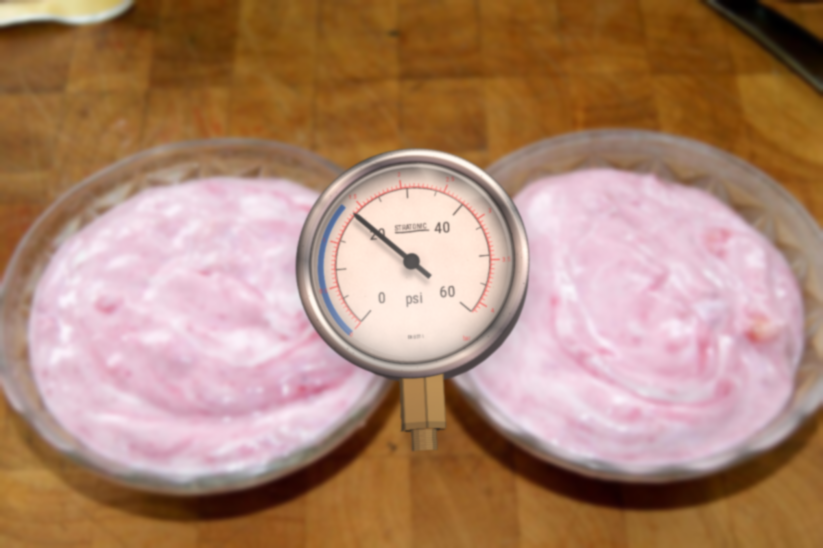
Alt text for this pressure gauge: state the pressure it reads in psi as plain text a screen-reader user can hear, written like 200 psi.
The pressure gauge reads 20 psi
